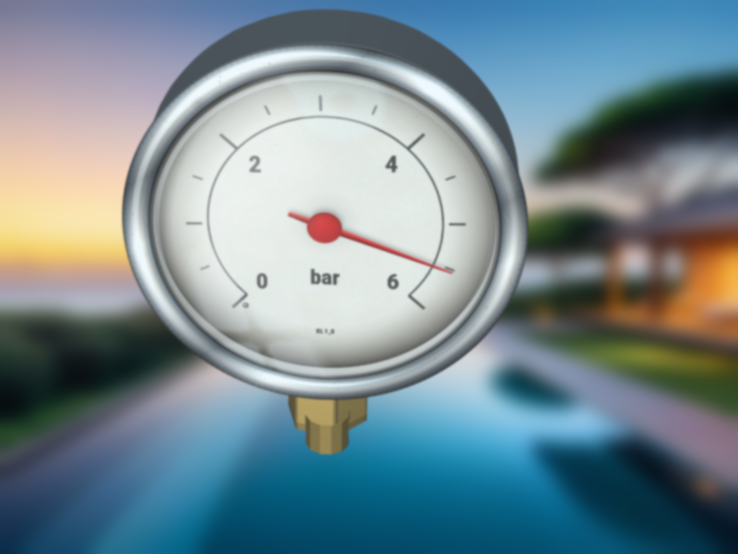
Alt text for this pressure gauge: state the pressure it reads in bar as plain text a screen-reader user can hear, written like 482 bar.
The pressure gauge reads 5.5 bar
